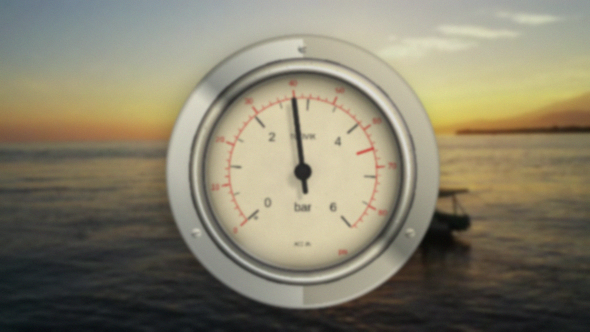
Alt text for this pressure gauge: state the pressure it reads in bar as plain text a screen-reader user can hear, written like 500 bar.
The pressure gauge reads 2.75 bar
